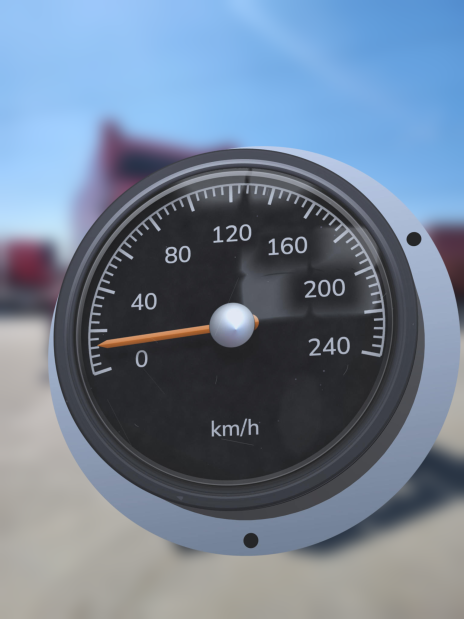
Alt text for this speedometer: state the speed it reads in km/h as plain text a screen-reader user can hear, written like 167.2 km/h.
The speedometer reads 12 km/h
